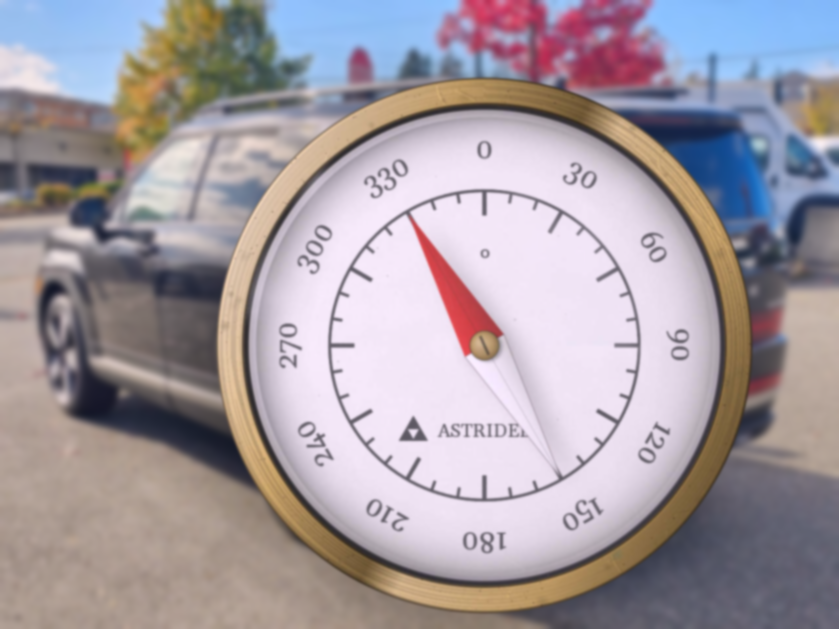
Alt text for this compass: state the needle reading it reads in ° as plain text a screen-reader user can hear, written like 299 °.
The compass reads 330 °
